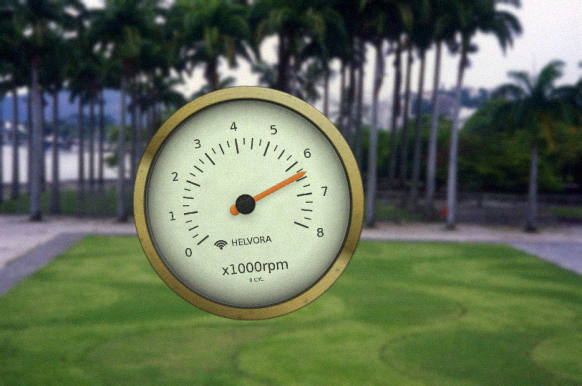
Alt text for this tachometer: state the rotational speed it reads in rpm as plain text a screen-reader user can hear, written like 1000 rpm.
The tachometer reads 6375 rpm
